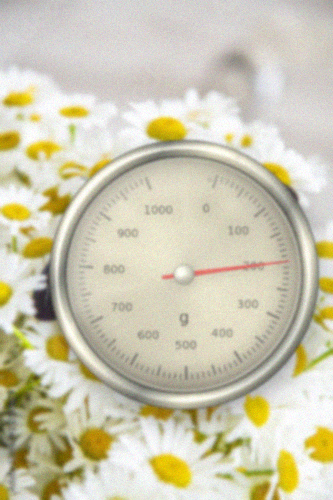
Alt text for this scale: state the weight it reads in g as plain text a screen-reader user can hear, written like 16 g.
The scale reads 200 g
